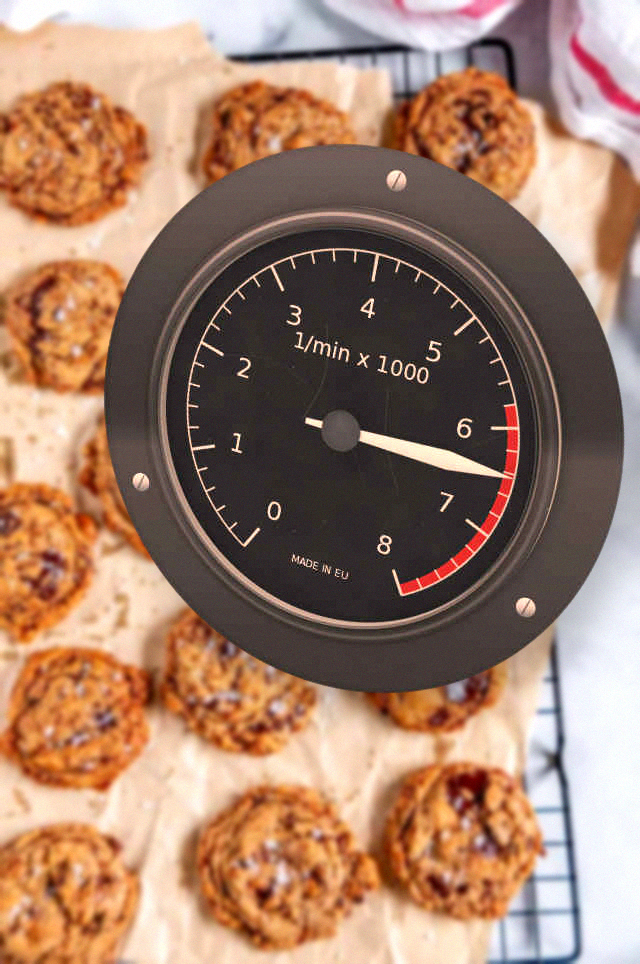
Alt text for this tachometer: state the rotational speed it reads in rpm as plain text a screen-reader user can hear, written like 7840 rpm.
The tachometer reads 6400 rpm
